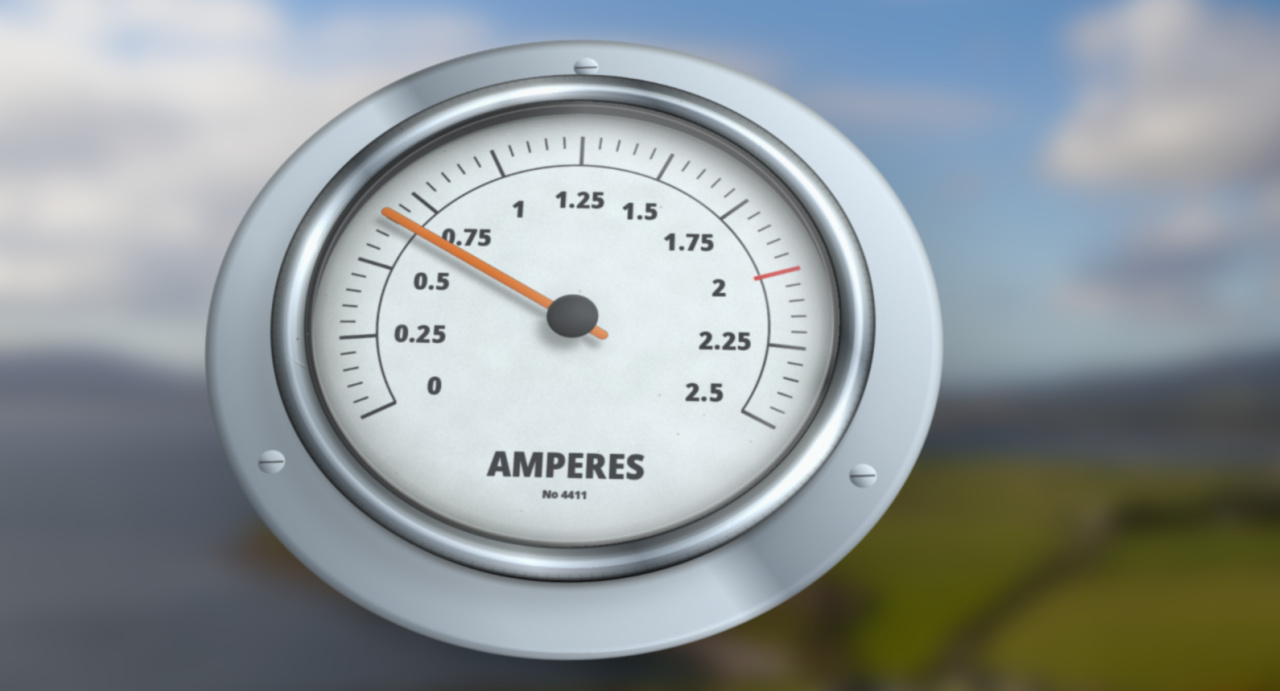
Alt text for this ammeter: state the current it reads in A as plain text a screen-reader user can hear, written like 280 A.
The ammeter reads 0.65 A
